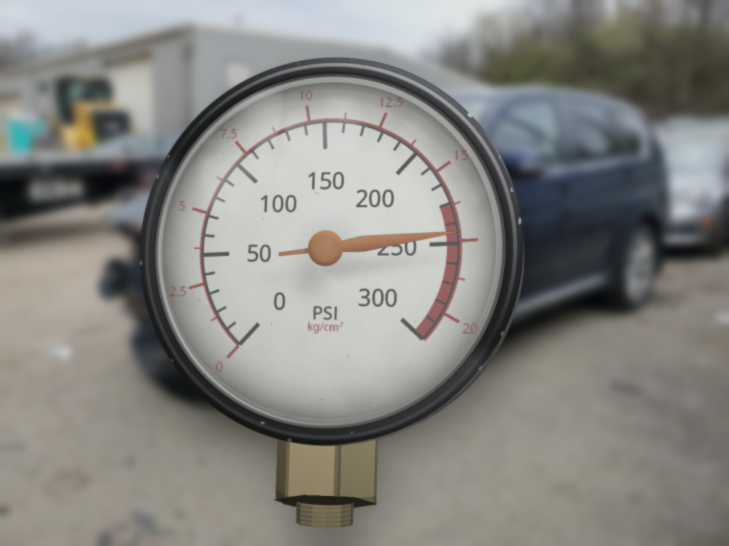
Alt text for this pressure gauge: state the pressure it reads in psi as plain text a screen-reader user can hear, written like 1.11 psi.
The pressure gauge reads 245 psi
